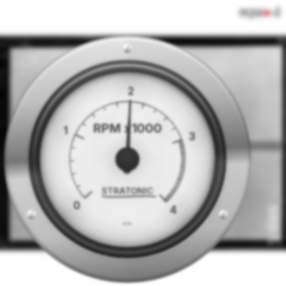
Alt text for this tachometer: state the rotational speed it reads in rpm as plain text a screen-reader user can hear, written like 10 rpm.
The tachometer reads 2000 rpm
